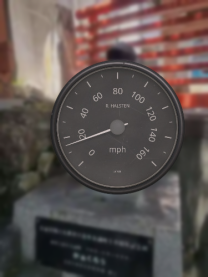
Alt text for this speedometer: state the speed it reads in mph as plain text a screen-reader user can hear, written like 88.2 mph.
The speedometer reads 15 mph
